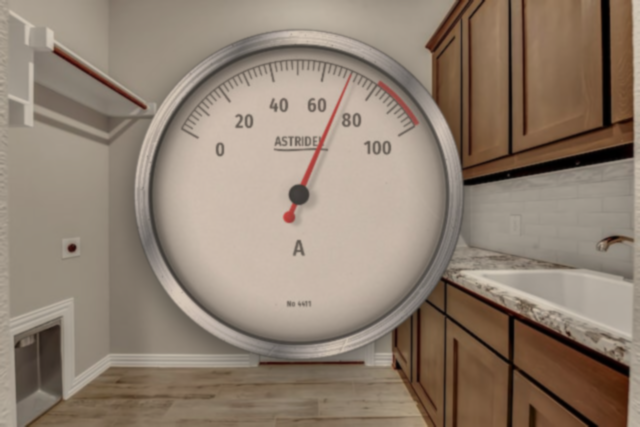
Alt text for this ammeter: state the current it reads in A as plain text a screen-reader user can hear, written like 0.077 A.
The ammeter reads 70 A
